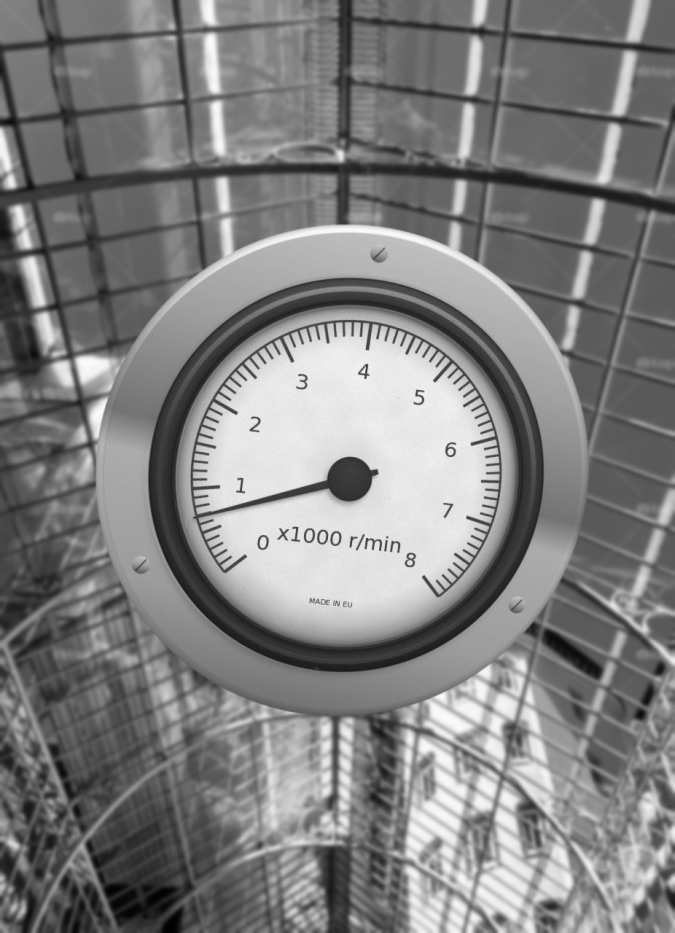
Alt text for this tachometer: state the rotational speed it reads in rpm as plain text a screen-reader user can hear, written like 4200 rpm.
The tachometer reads 700 rpm
